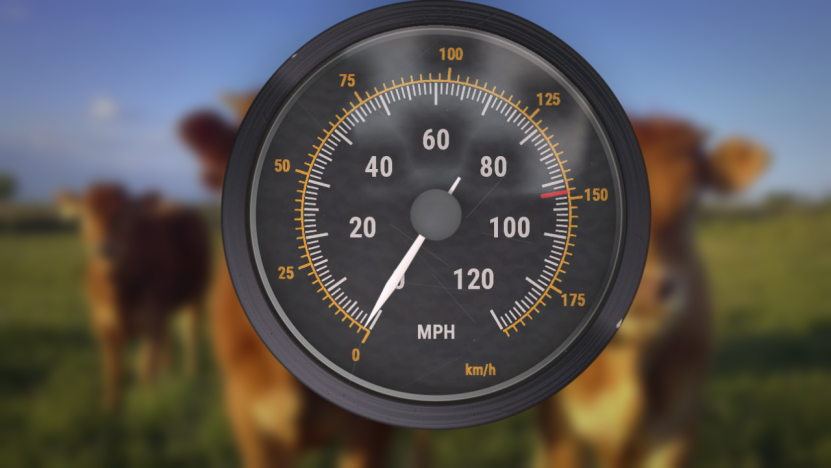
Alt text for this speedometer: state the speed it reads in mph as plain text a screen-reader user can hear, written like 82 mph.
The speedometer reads 1 mph
